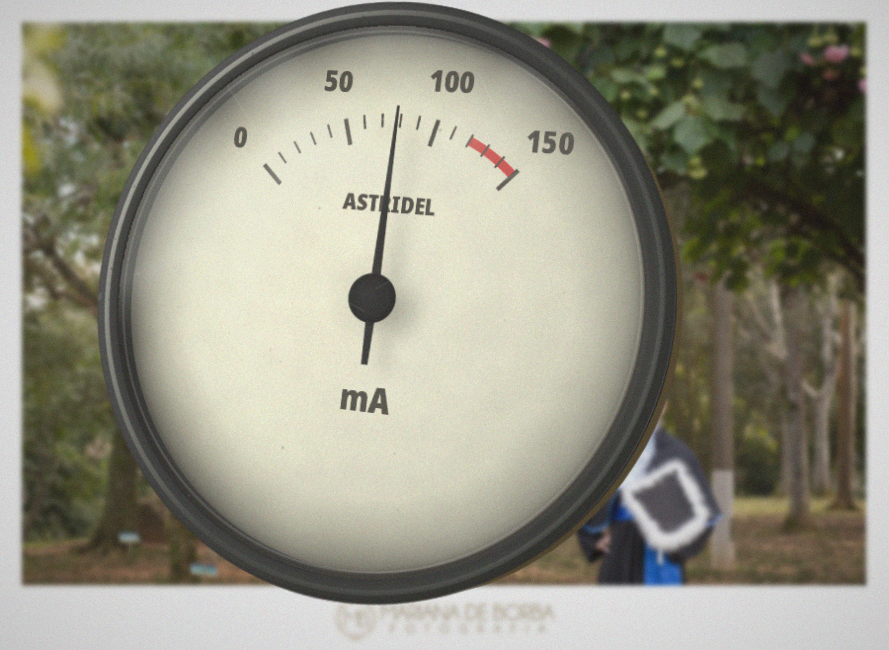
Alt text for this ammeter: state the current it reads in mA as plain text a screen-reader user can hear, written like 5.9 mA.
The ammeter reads 80 mA
